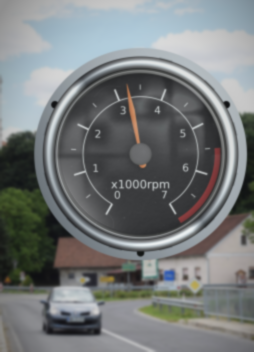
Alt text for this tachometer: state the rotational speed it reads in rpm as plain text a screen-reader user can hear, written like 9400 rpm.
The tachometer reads 3250 rpm
